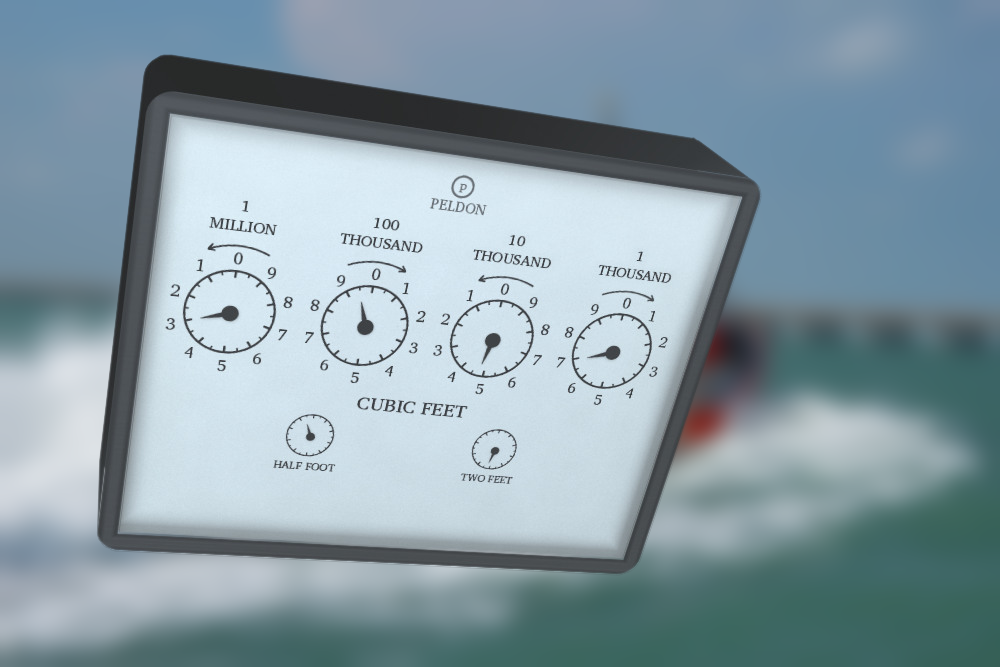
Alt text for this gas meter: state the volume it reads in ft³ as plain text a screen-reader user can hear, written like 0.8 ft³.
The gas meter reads 294700 ft³
